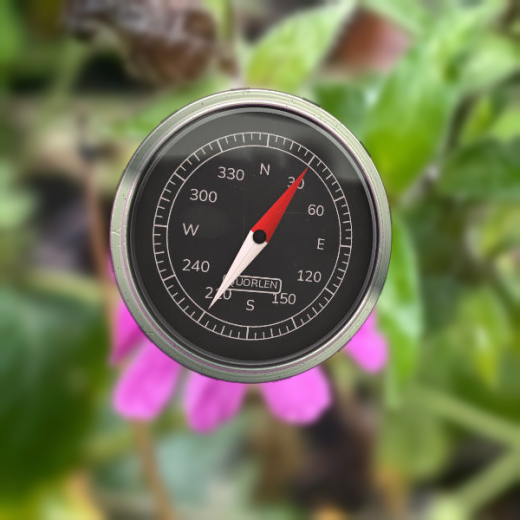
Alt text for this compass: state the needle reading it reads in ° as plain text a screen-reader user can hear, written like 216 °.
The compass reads 30 °
